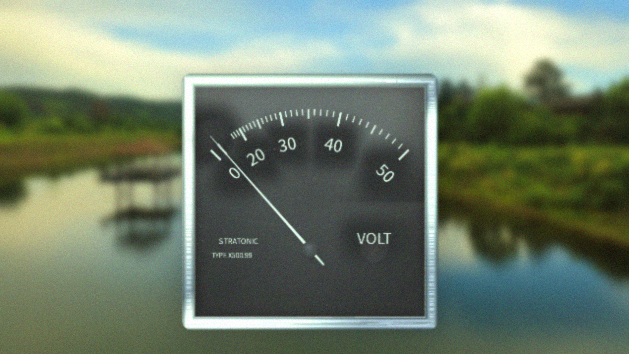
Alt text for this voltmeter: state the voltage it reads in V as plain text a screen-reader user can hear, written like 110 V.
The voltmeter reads 10 V
